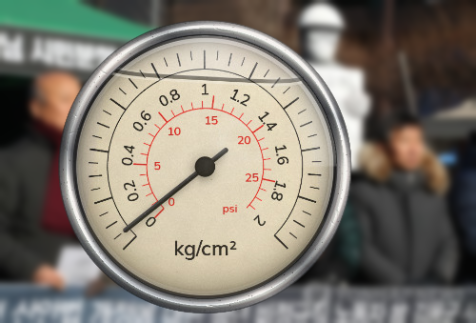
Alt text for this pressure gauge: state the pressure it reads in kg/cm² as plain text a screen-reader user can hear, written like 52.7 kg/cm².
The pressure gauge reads 0.05 kg/cm²
